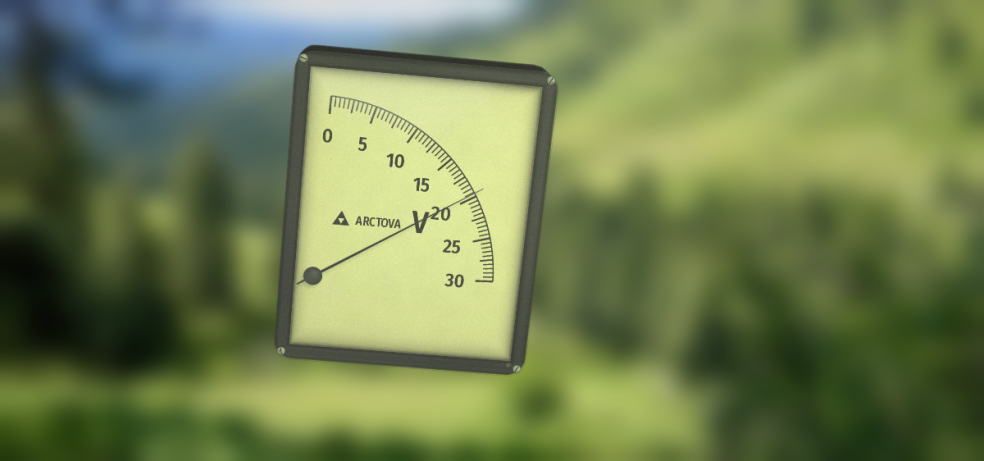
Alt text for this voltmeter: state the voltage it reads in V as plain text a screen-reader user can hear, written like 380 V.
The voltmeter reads 19.5 V
